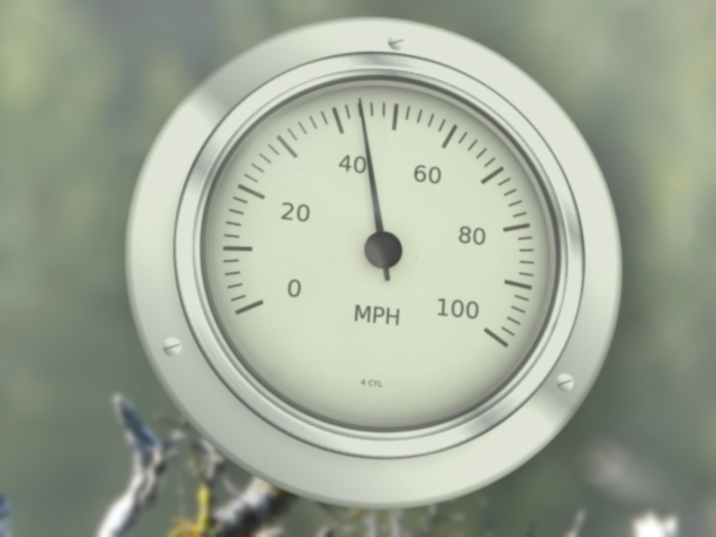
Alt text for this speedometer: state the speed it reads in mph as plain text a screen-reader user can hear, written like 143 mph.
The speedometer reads 44 mph
